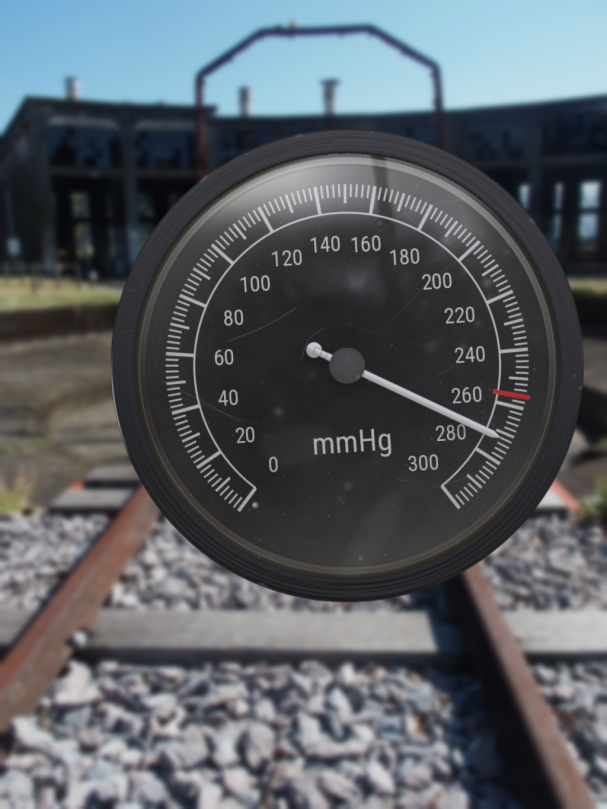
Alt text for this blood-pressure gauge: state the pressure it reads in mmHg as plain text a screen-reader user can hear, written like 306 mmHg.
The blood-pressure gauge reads 272 mmHg
